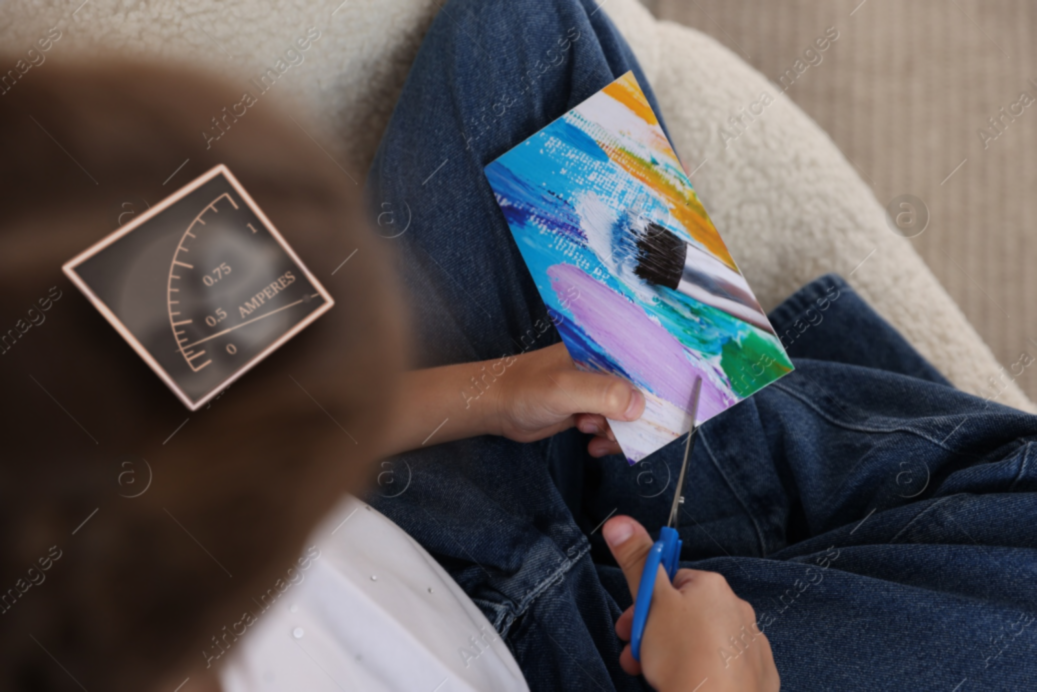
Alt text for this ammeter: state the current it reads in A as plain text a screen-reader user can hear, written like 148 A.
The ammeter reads 0.35 A
